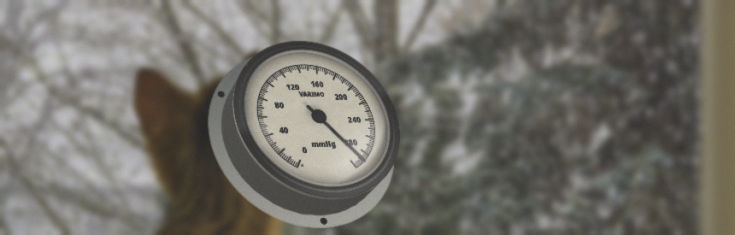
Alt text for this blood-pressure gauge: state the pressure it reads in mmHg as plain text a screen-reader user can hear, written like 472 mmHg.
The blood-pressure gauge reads 290 mmHg
